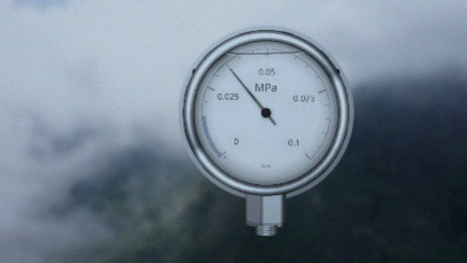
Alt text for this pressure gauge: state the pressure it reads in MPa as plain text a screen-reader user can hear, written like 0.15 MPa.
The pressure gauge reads 0.035 MPa
